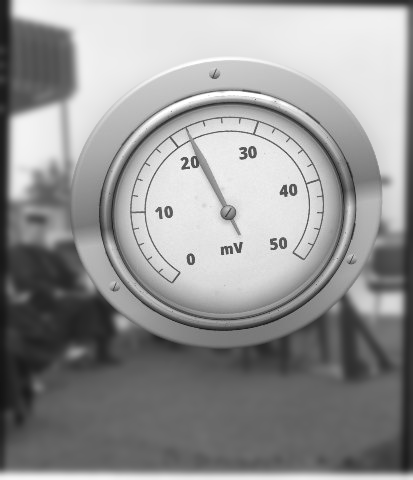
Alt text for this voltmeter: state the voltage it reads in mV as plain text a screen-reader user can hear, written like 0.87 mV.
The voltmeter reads 22 mV
